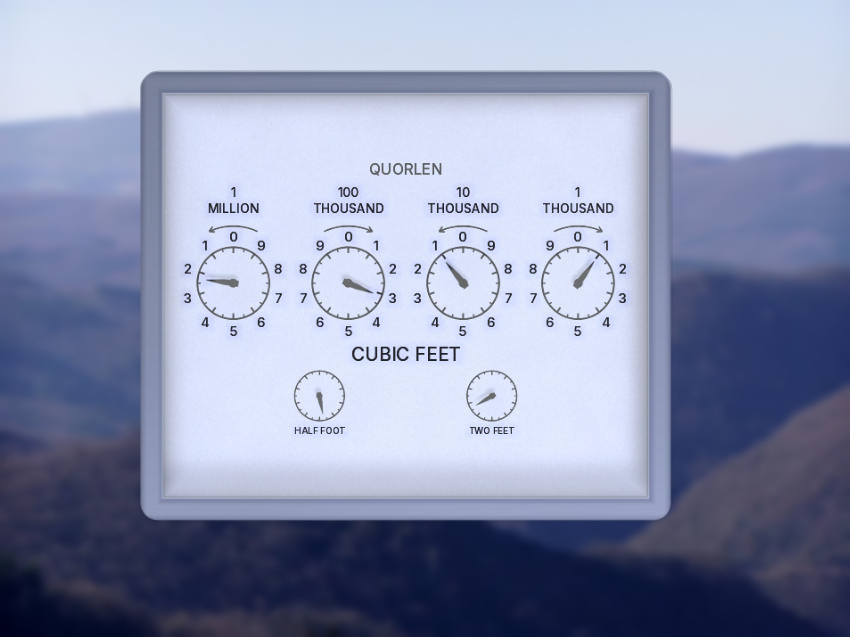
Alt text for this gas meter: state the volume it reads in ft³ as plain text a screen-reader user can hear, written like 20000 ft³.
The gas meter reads 231100 ft³
